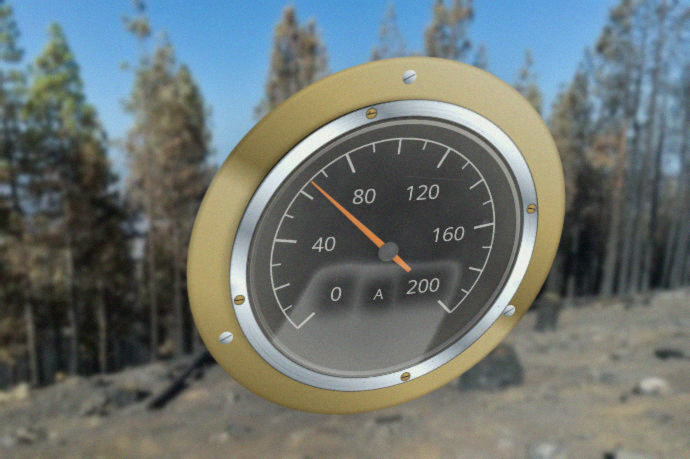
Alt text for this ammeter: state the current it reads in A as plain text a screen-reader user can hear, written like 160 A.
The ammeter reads 65 A
